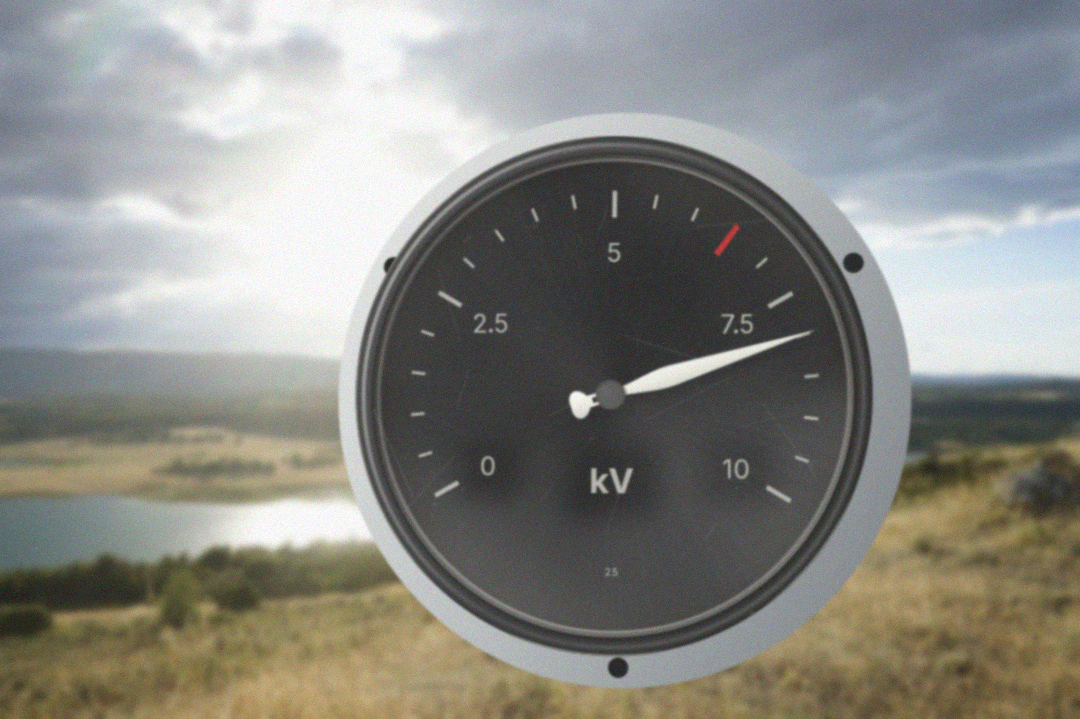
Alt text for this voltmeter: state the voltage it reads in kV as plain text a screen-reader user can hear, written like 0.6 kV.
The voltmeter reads 8 kV
